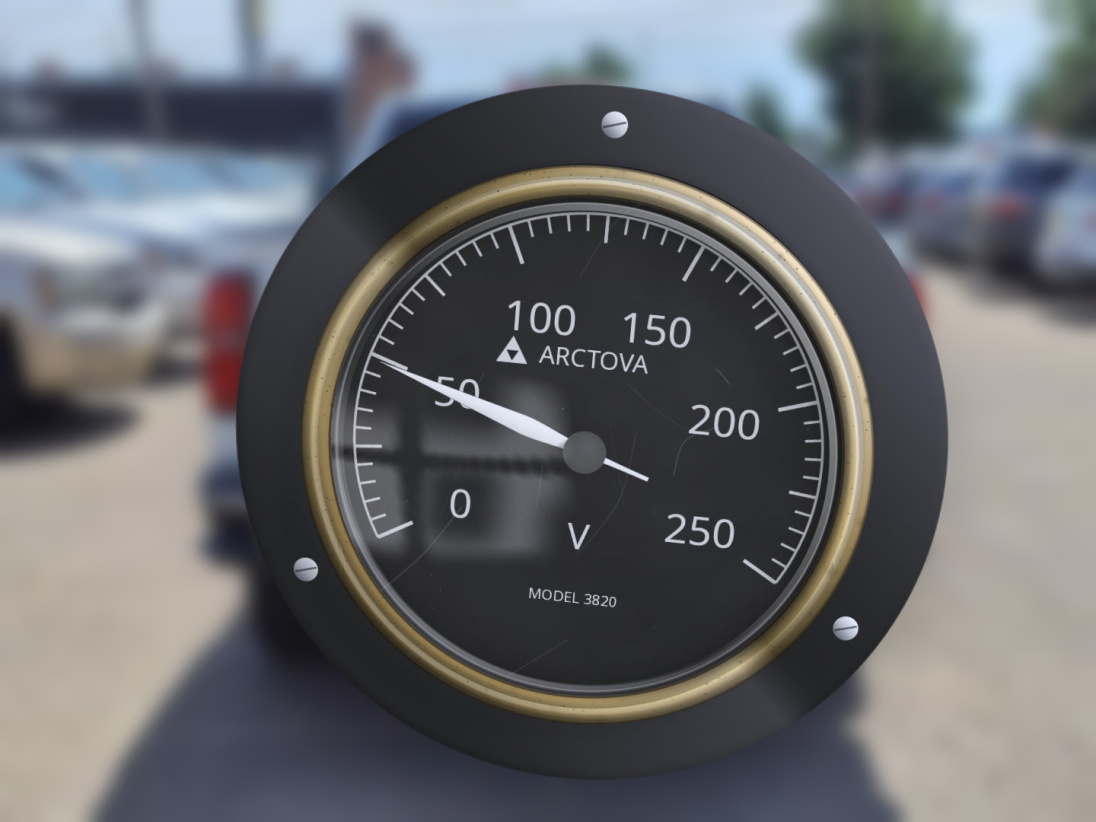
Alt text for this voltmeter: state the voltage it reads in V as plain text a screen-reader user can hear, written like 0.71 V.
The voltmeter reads 50 V
